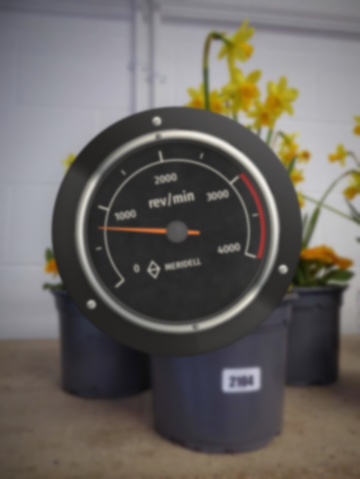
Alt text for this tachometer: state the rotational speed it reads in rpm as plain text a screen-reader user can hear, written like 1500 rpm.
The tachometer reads 750 rpm
